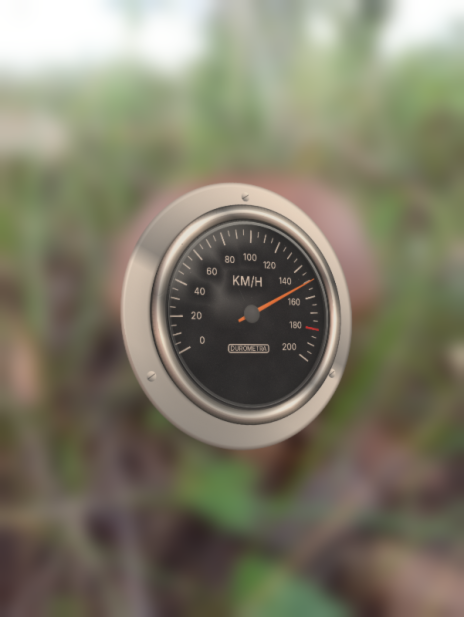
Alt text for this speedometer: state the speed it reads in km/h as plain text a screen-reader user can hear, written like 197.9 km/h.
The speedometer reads 150 km/h
